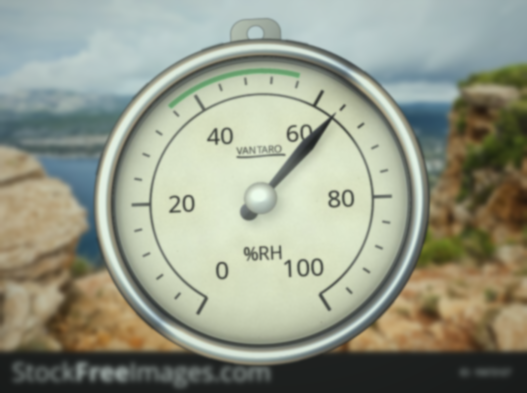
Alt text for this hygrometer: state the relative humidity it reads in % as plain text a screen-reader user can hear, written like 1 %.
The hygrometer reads 64 %
